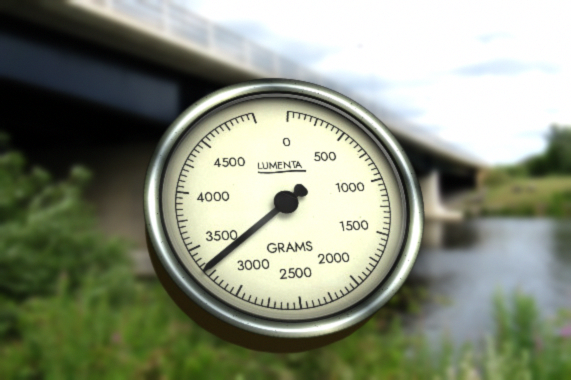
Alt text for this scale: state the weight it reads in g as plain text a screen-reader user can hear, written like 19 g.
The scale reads 3300 g
